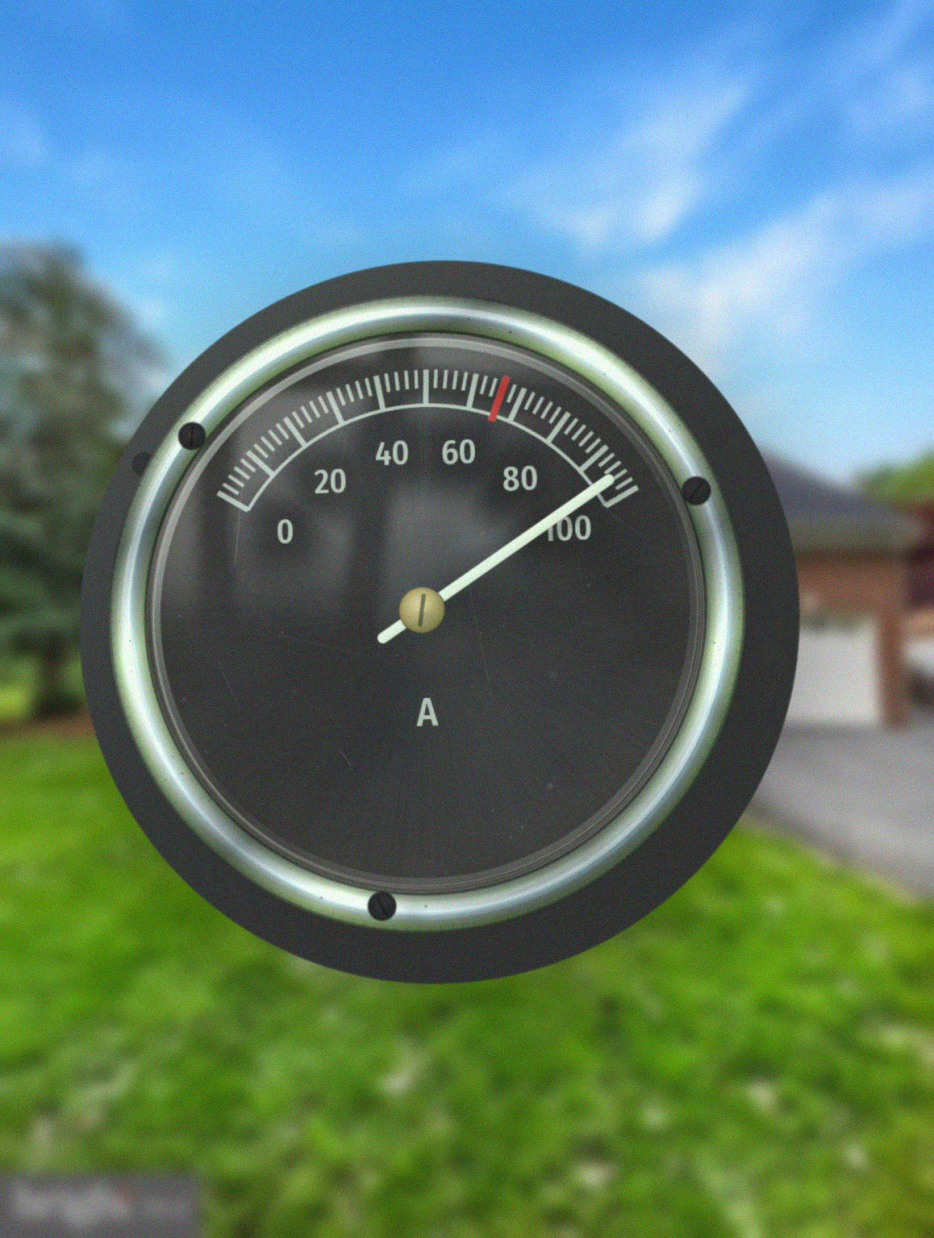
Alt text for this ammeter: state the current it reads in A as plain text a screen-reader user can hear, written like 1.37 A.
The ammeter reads 96 A
